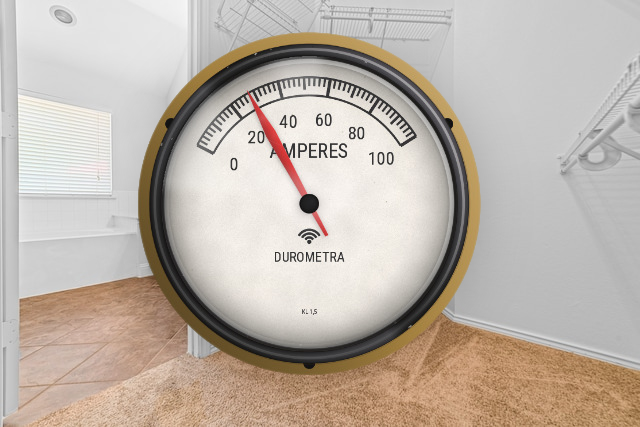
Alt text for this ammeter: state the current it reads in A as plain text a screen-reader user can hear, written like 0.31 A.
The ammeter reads 28 A
